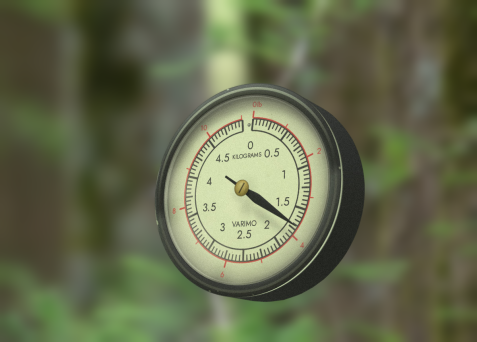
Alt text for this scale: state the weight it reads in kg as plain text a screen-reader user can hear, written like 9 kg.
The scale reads 1.7 kg
